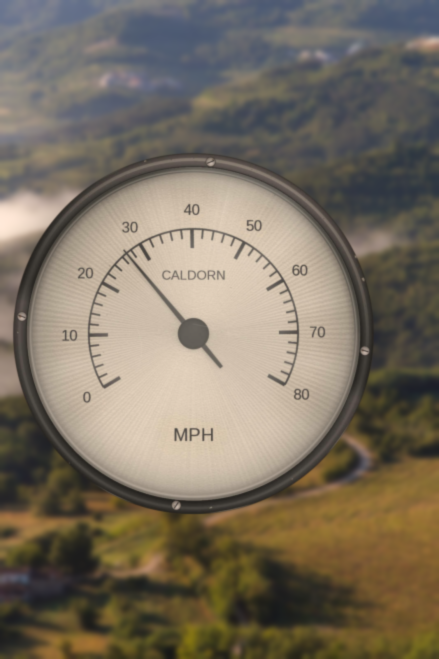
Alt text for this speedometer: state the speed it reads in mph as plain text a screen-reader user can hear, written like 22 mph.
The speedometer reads 27 mph
